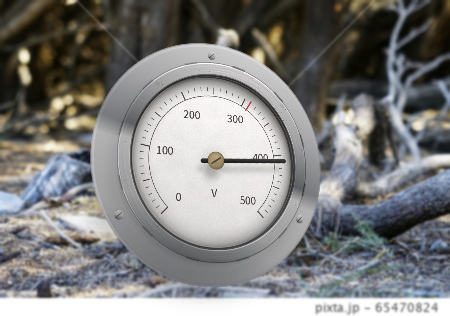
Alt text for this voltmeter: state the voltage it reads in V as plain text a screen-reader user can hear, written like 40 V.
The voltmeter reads 410 V
